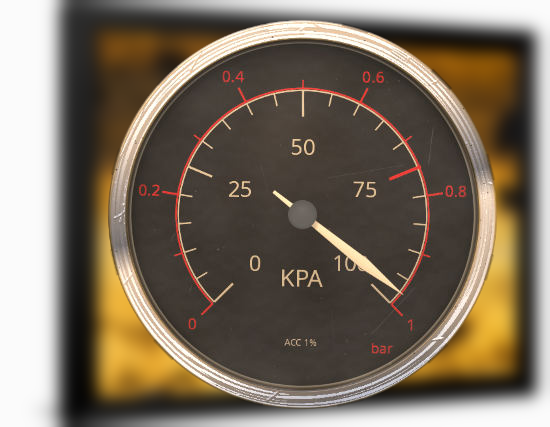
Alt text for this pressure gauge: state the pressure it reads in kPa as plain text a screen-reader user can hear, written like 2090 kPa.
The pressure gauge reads 97.5 kPa
